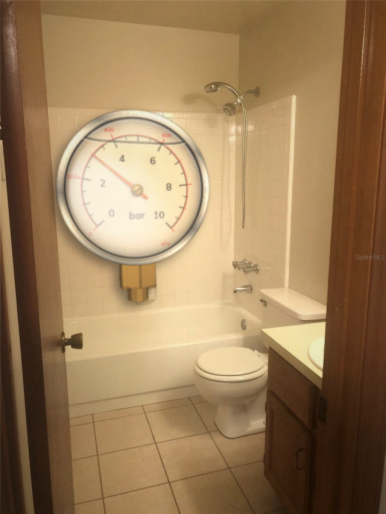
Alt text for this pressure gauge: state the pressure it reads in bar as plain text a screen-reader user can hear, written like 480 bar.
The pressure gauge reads 3 bar
